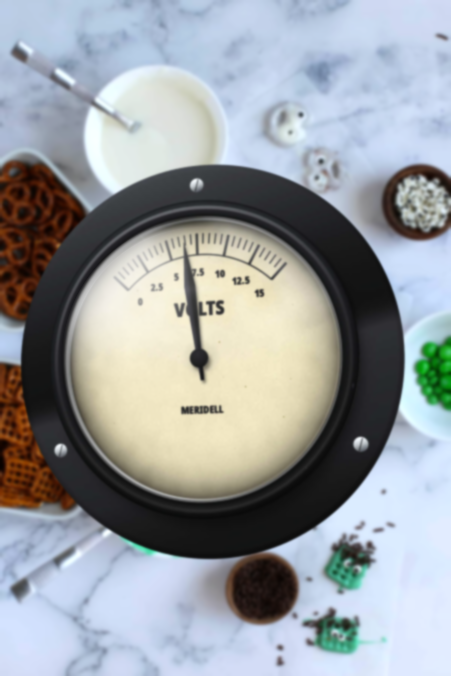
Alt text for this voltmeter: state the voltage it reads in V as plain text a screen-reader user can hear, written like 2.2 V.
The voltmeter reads 6.5 V
